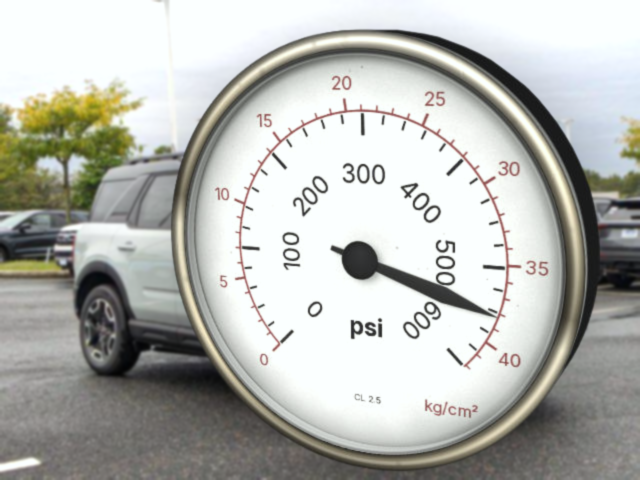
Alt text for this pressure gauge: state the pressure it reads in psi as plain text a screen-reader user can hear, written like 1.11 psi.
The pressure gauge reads 540 psi
